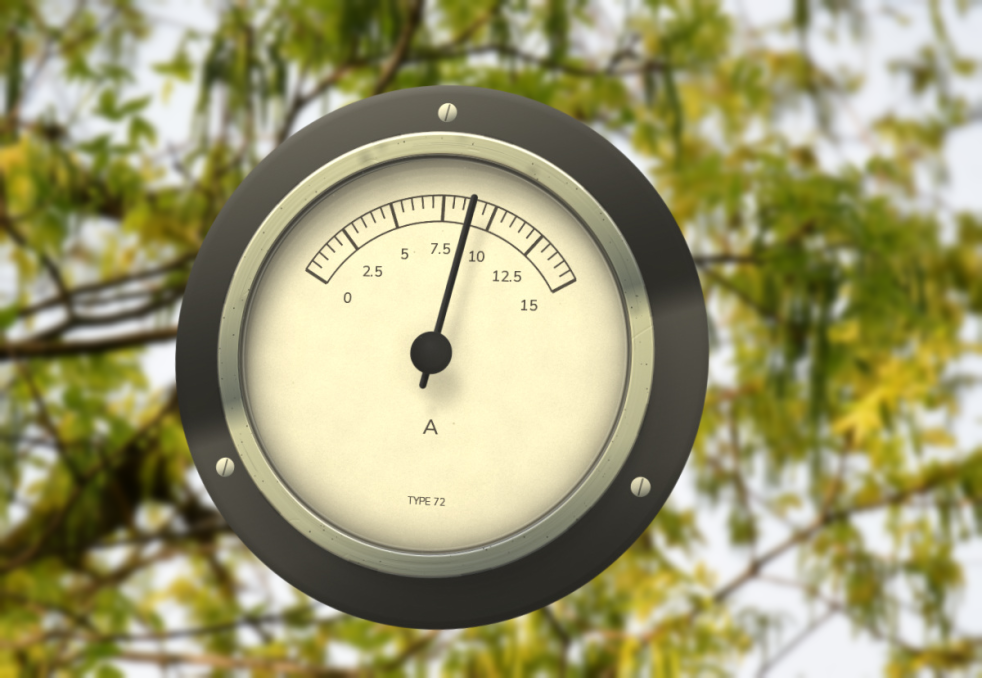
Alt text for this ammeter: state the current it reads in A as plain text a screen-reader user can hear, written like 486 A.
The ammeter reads 9 A
